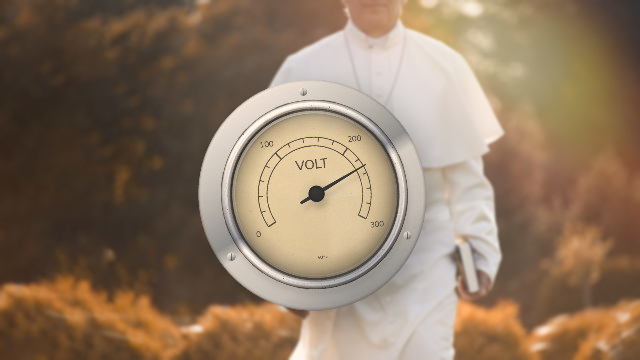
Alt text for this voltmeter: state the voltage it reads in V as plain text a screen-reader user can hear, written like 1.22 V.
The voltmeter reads 230 V
